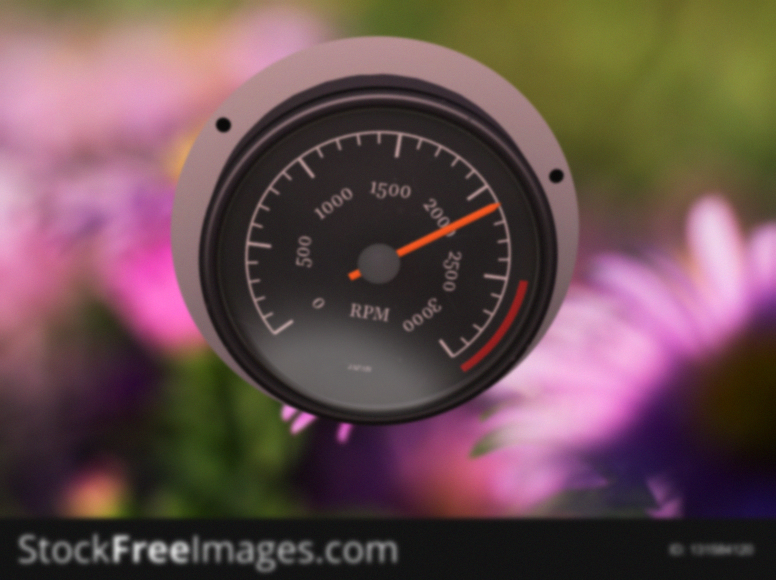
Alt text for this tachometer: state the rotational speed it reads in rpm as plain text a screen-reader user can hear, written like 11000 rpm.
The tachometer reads 2100 rpm
